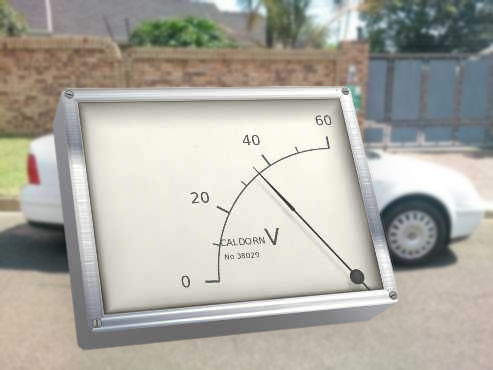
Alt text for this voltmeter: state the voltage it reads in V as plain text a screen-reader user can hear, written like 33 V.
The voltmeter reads 35 V
